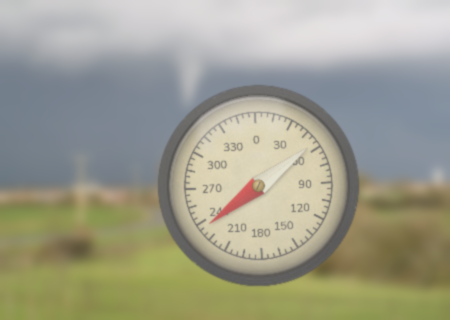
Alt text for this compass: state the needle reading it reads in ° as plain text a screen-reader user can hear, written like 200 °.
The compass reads 235 °
